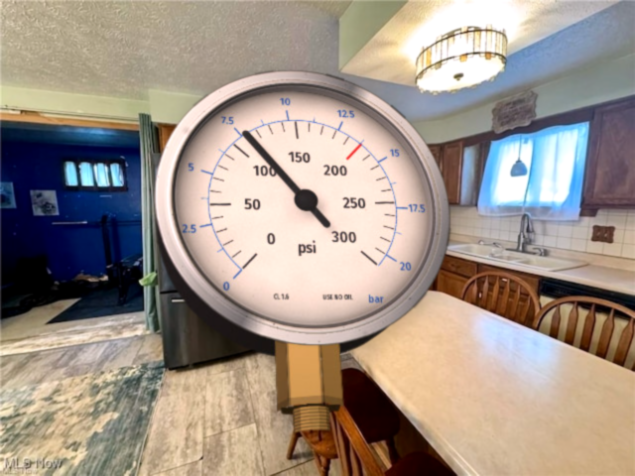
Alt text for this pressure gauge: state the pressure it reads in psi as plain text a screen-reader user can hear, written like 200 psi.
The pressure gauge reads 110 psi
